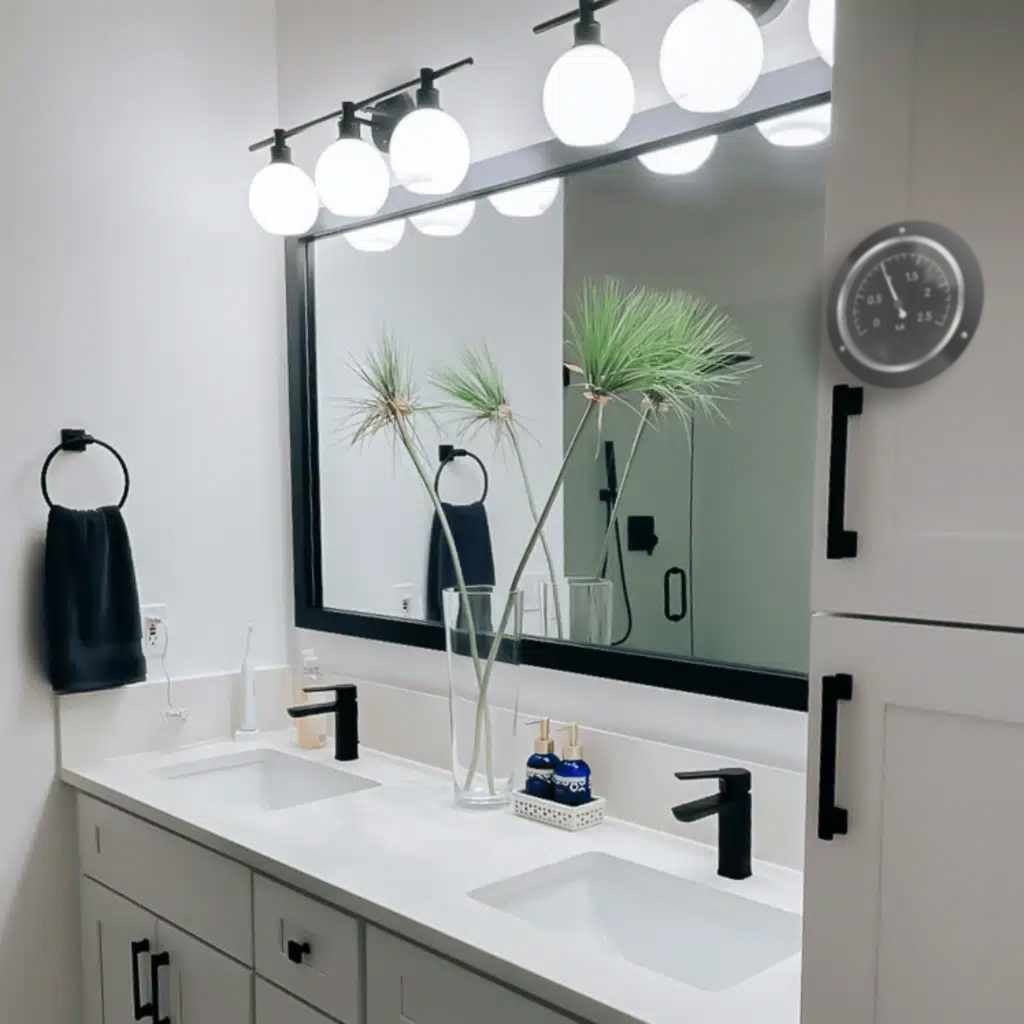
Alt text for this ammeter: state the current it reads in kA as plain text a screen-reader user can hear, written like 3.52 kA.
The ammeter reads 1 kA
